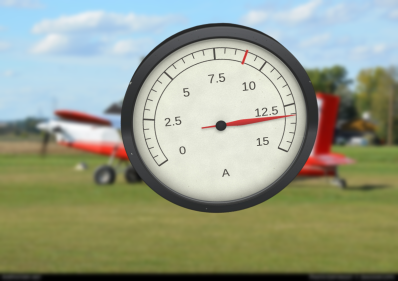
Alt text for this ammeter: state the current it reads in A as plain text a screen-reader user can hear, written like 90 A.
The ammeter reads 13 A
